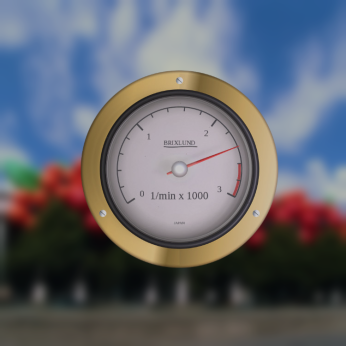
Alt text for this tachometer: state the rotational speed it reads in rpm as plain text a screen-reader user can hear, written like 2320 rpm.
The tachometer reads 2400 rpm
